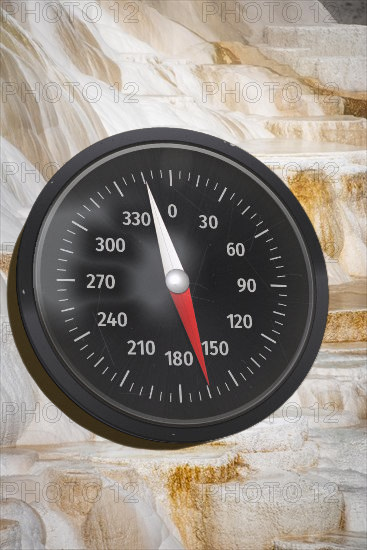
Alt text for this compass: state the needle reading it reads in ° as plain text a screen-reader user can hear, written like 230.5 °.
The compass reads 165 °
